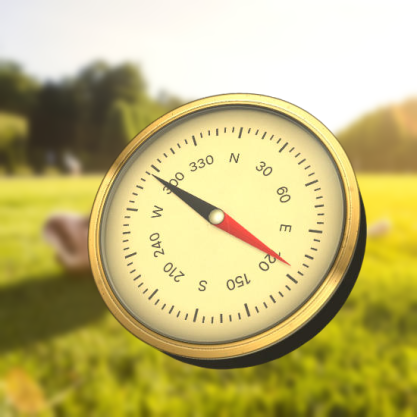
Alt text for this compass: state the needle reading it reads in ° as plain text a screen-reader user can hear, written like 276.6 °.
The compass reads 115 °
